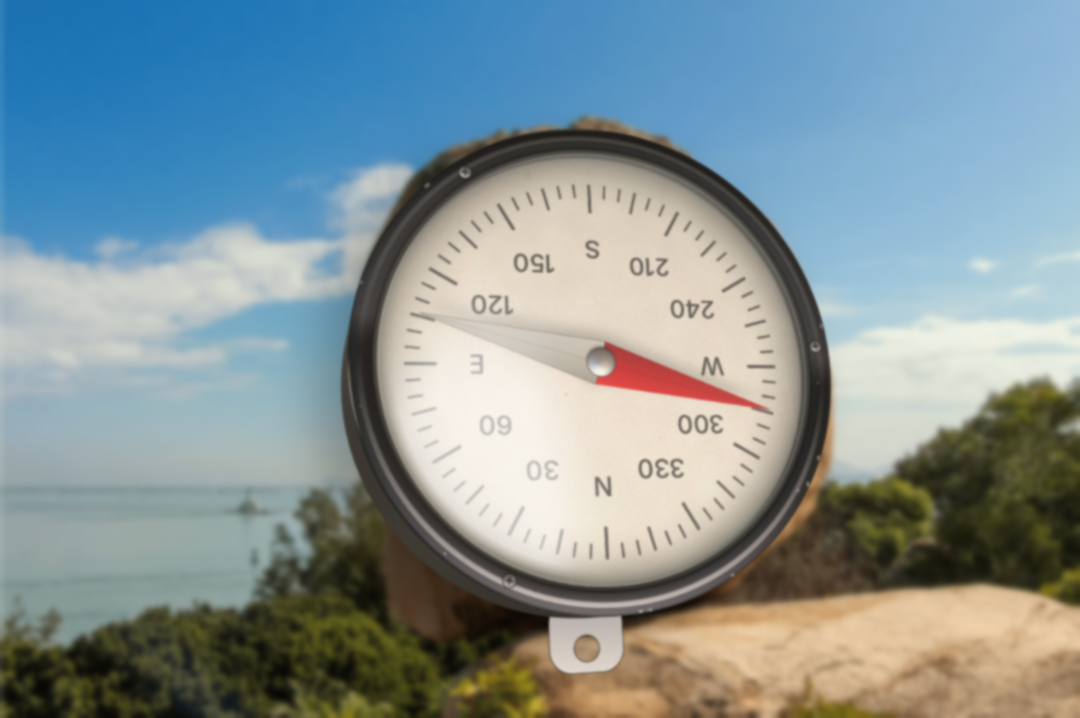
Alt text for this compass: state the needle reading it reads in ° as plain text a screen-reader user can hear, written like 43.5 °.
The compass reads 285 °
